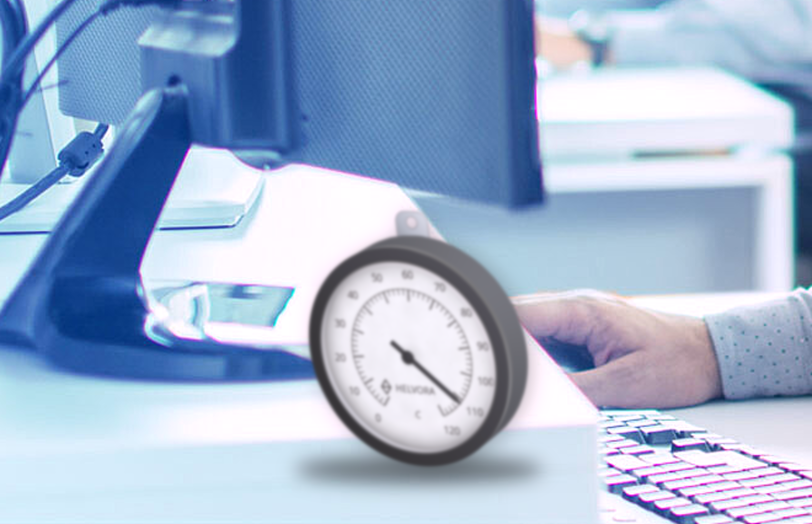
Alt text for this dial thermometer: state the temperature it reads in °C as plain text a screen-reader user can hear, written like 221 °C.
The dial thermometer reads 110 °C
